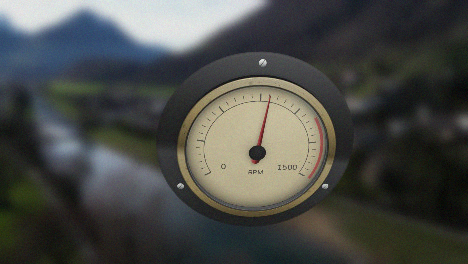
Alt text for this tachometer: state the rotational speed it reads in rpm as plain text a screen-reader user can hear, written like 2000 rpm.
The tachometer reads 800 rpm
